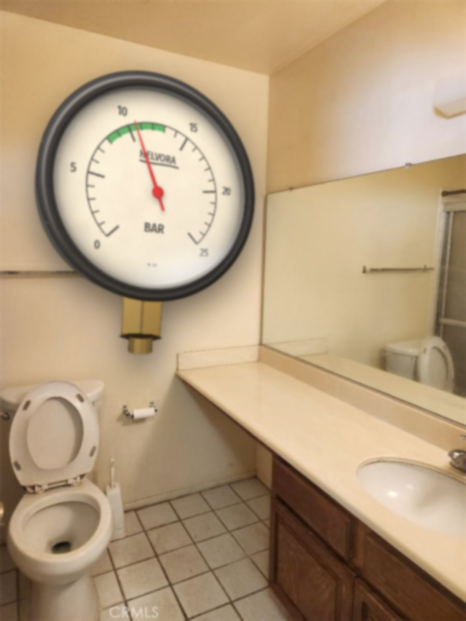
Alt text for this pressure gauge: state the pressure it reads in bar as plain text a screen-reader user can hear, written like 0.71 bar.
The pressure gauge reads 10.5 bar
